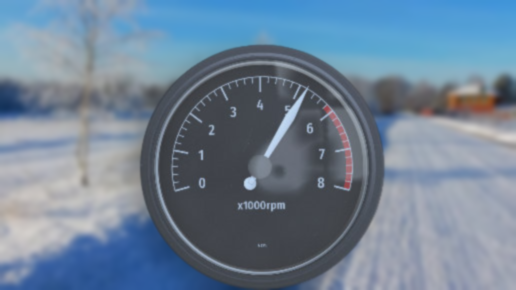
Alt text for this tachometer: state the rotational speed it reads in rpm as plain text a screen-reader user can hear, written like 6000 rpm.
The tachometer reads 5200 rpm
